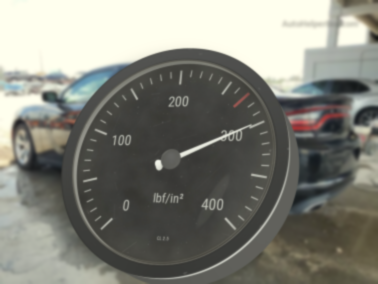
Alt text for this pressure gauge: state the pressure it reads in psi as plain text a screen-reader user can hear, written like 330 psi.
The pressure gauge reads 300 psi
